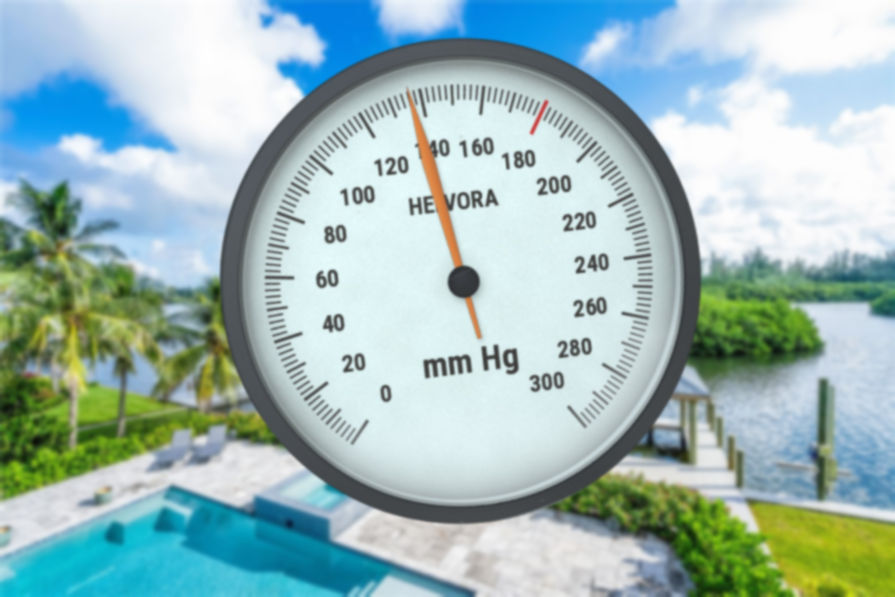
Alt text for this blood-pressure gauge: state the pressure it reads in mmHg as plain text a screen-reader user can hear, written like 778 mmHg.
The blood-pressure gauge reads 136 mmHg
